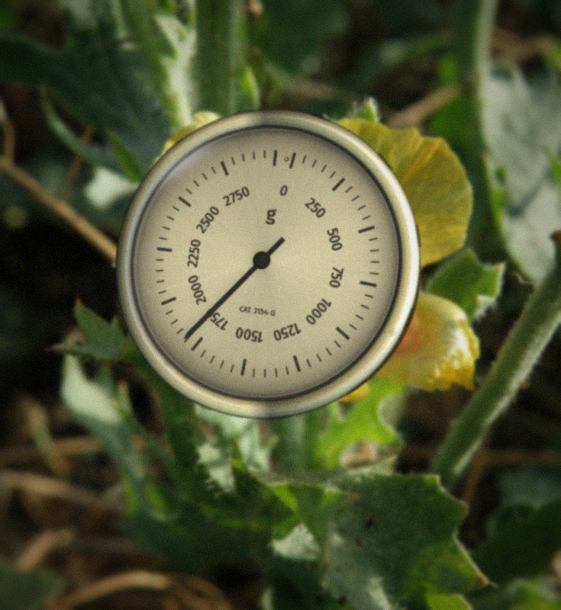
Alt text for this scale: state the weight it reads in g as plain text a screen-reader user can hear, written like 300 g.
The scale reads 1800 g
